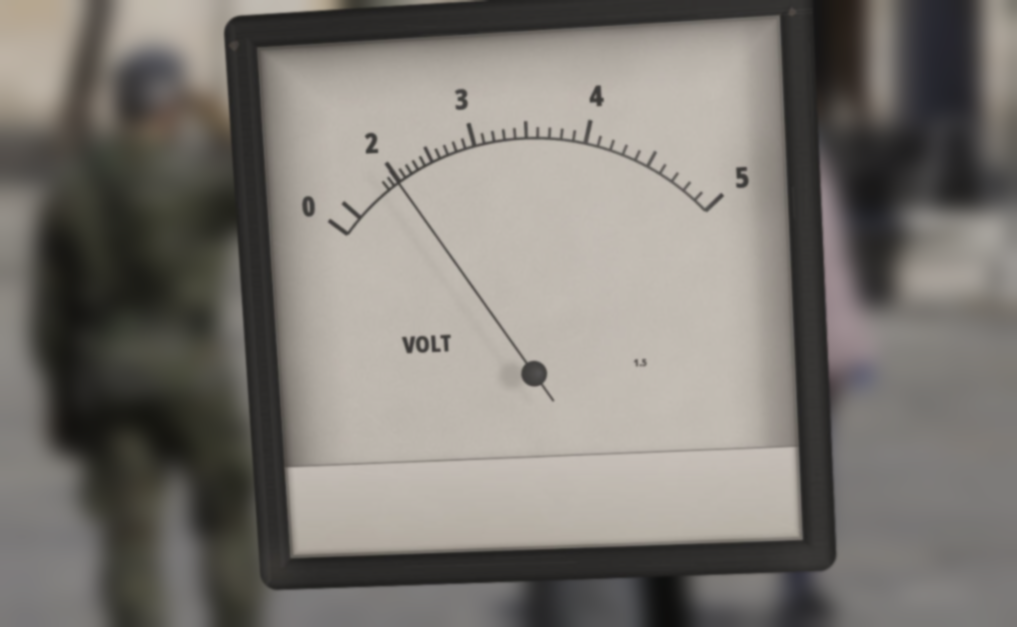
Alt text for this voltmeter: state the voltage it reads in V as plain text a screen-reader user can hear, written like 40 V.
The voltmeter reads 2 V
